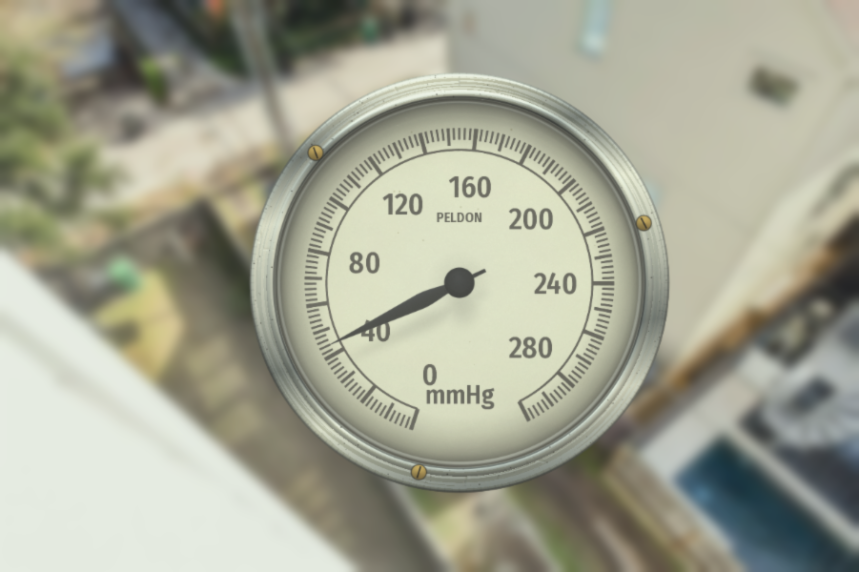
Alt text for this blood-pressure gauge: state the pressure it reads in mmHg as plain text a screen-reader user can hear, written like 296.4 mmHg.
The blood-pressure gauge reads 44 mmHg
